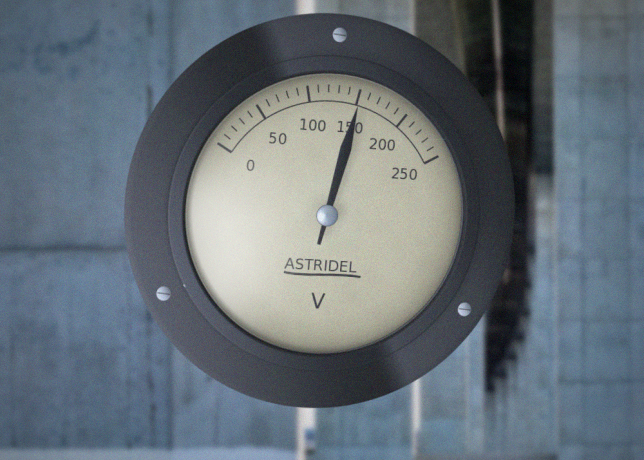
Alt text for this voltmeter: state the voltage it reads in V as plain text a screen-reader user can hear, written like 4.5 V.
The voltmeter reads 150 V
